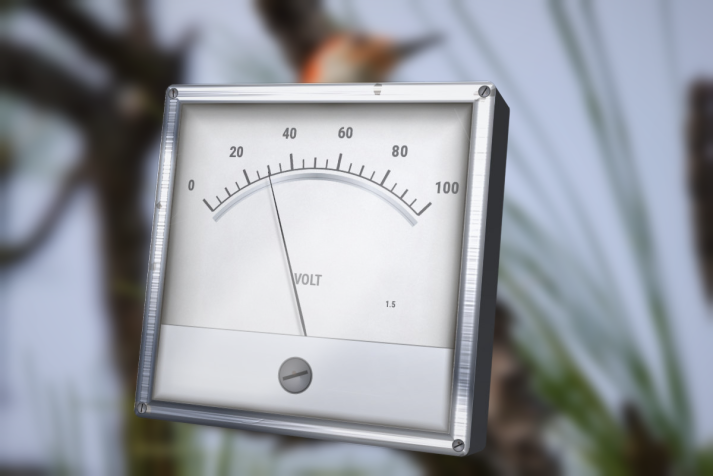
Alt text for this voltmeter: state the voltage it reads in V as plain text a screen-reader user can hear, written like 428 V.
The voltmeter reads 30 V
